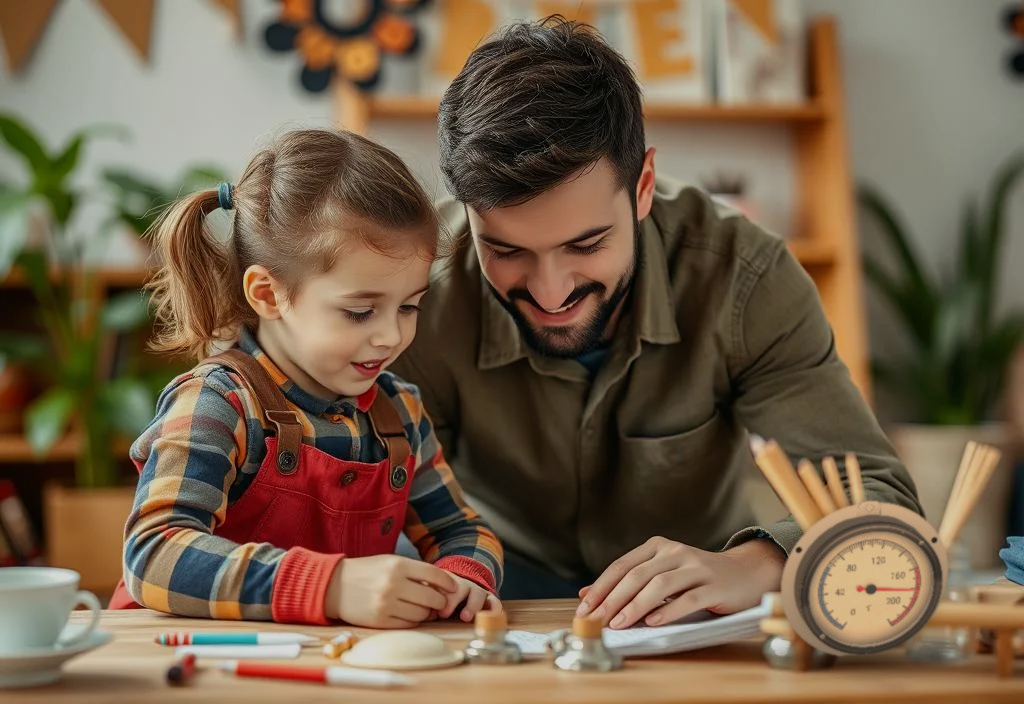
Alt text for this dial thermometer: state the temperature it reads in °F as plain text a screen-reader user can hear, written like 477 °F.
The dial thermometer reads 180 °F
